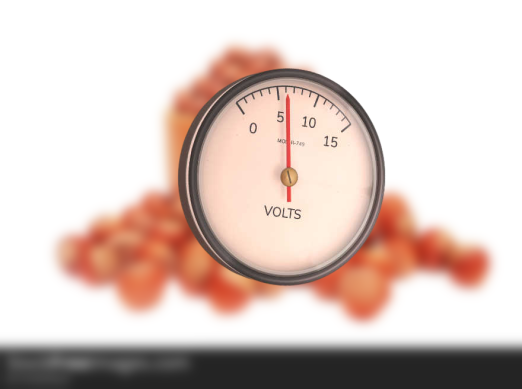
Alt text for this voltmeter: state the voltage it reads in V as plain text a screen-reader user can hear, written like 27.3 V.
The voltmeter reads 6 V
